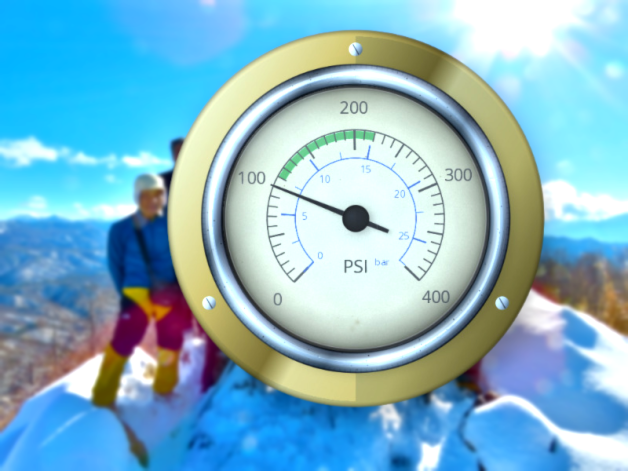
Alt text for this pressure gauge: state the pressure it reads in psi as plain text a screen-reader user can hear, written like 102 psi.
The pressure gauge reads 100 psi
